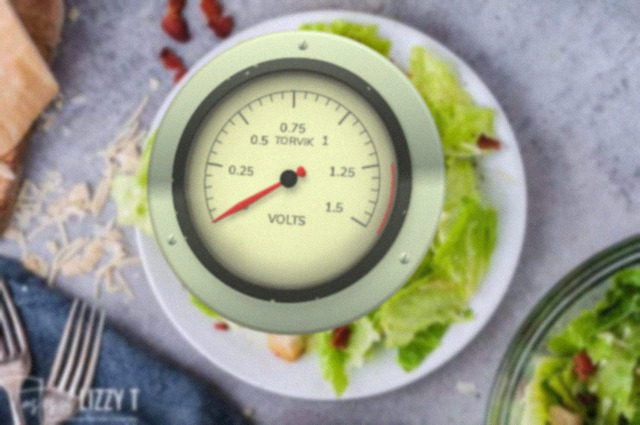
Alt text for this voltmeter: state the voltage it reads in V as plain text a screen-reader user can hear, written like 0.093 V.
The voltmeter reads 0 V
